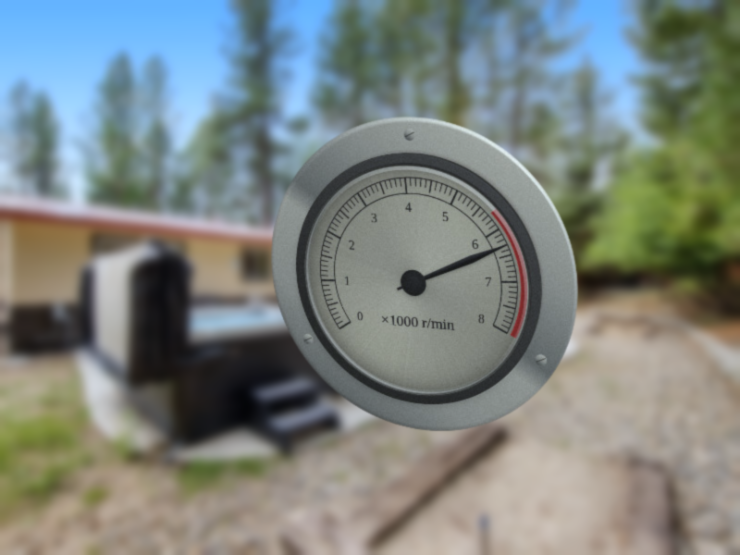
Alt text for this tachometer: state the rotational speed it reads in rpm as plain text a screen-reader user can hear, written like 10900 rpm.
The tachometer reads 6300 rpm
